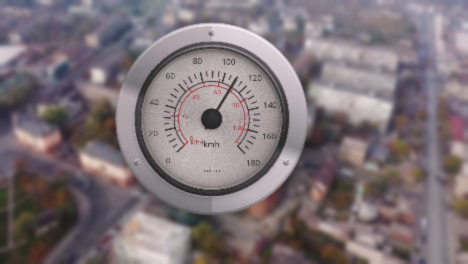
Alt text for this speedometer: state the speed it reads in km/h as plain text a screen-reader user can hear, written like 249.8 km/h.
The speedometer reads 110 km/h
